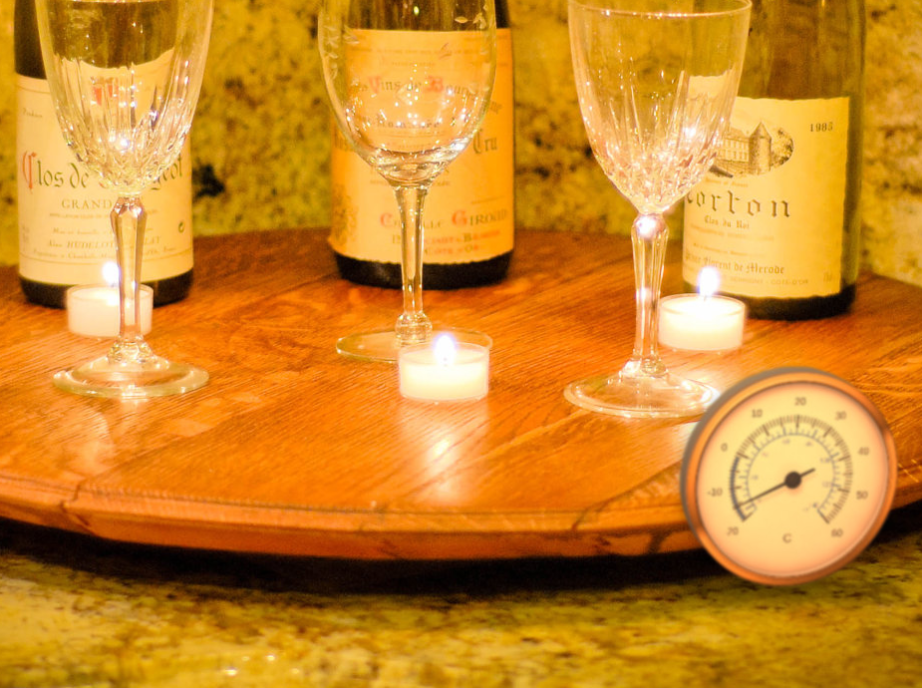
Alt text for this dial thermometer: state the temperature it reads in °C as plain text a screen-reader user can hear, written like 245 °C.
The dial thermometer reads -15 °C
